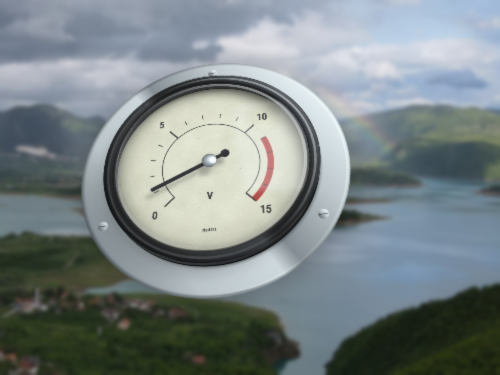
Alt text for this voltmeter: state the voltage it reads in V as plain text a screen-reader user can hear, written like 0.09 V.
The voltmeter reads 1 V
